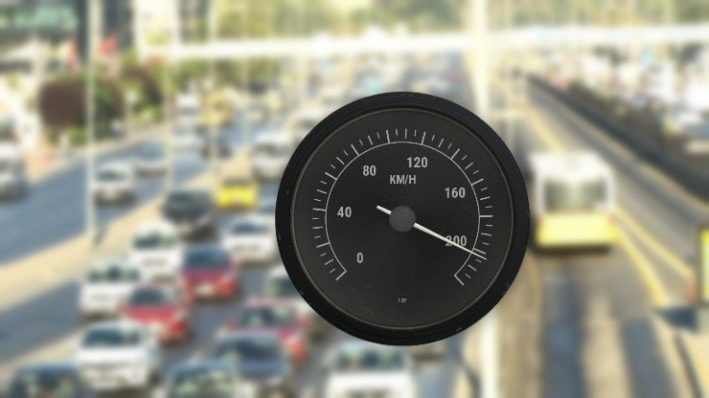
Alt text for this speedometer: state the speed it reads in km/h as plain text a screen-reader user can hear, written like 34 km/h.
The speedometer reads 202.5 km/h
